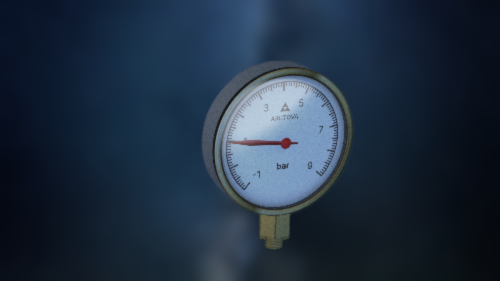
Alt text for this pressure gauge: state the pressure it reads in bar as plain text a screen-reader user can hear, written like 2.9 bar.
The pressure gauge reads 1 bar
